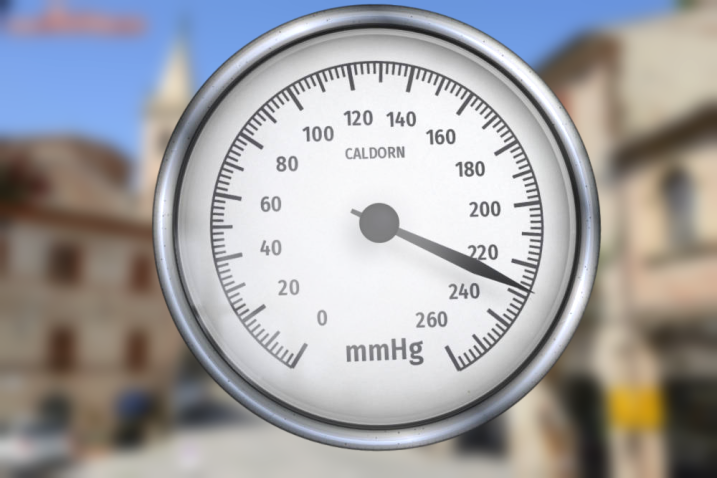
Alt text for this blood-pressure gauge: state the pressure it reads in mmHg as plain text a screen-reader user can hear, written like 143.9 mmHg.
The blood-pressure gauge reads 228 mmHg
